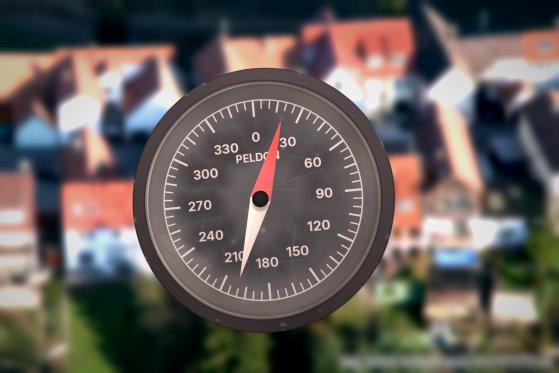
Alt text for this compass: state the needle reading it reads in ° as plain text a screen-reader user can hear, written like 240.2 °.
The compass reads 20 °
